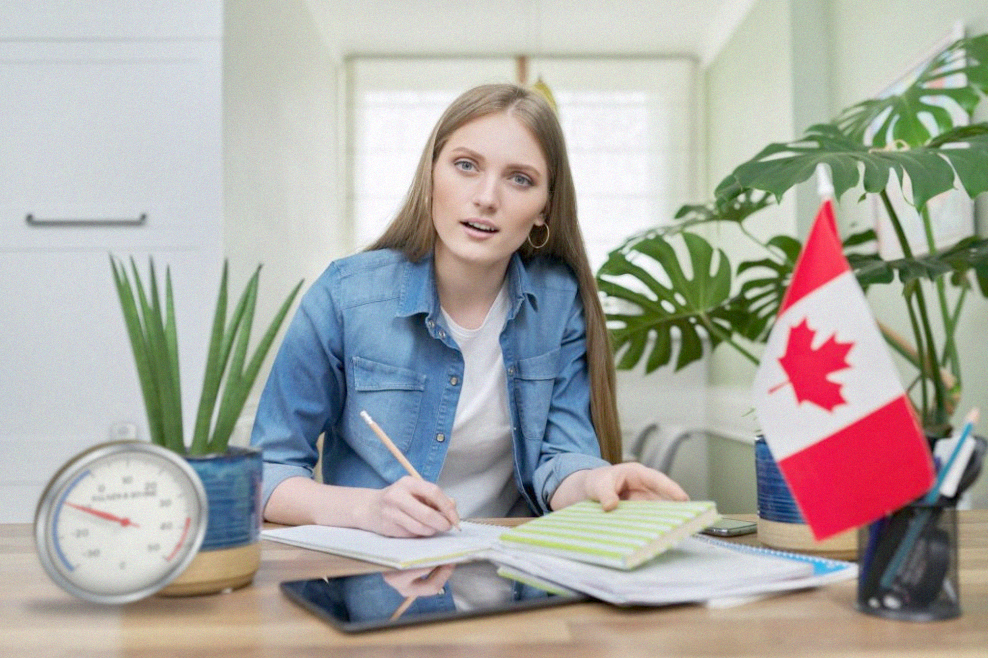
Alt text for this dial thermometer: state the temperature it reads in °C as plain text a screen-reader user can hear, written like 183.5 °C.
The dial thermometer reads -10 °C
